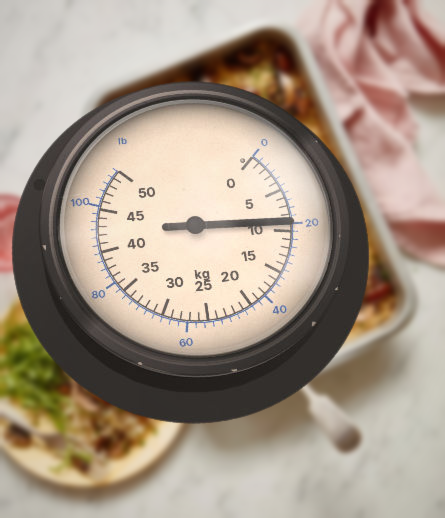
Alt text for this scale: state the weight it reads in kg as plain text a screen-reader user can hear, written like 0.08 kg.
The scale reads 9 kg
